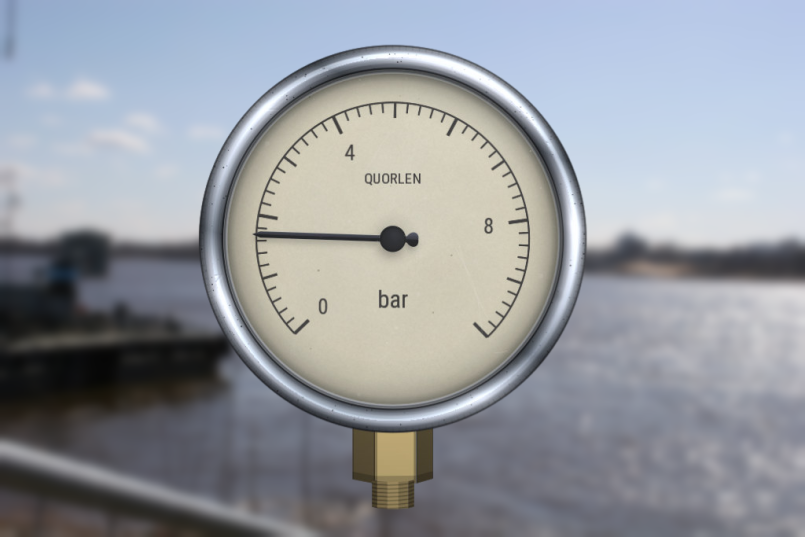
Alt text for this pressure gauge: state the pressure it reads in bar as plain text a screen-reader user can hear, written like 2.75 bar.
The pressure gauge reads 1.7 bar
